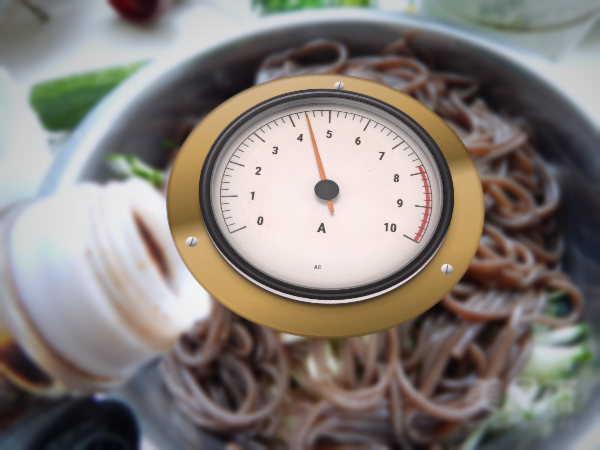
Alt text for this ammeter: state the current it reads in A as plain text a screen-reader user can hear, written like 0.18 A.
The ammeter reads 4.4 A
